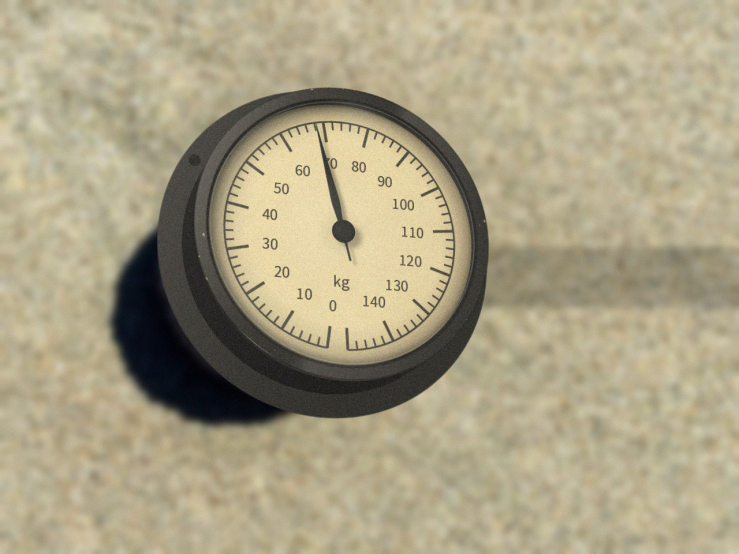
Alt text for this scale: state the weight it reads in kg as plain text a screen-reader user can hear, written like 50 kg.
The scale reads 68 kg
